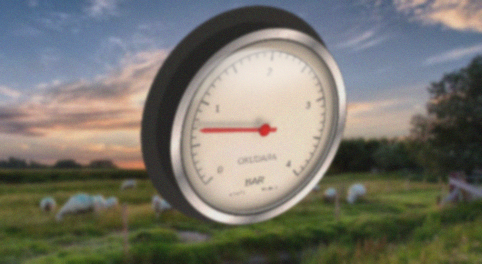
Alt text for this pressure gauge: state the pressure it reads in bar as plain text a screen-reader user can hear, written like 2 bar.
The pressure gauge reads 0.7 bar
